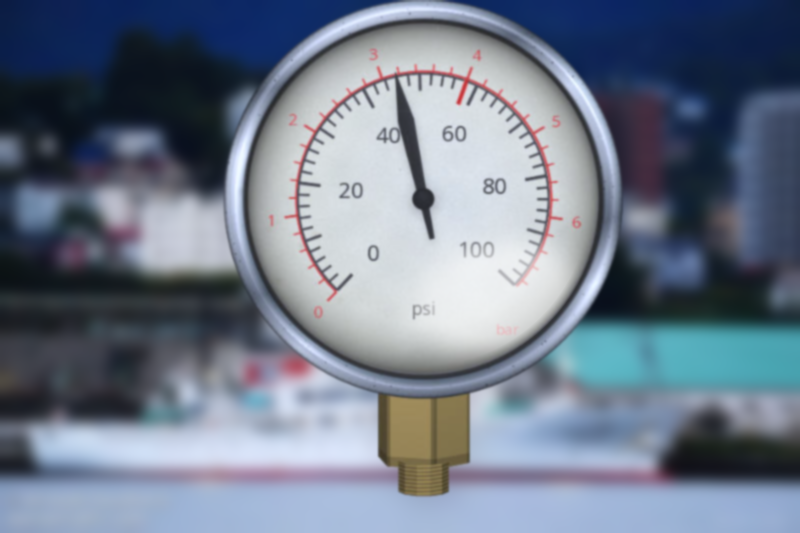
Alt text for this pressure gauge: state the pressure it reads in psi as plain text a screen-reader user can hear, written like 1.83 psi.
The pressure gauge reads 46 psi
